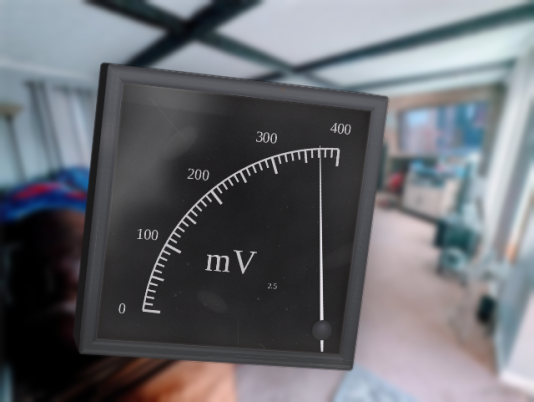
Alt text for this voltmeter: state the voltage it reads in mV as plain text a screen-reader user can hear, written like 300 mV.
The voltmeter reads 370 mV
